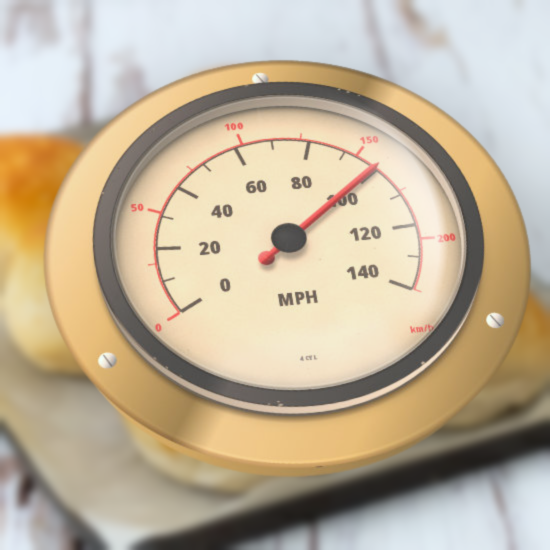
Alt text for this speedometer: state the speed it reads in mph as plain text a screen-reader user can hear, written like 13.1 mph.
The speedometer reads 100 mph
